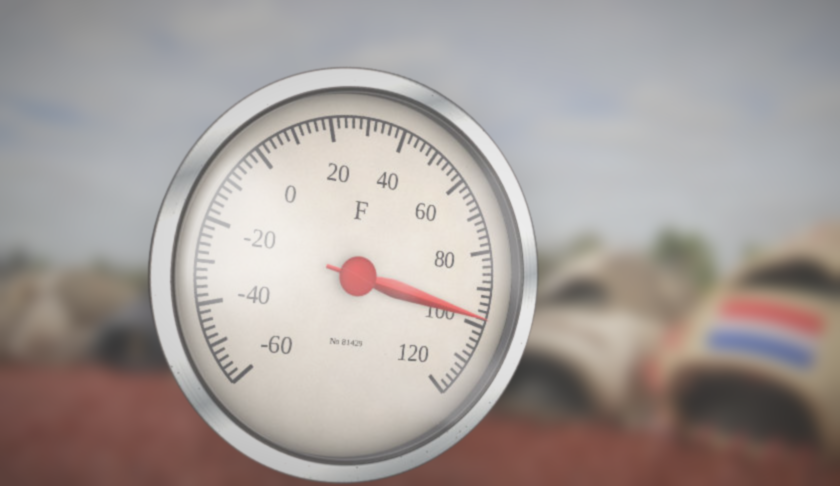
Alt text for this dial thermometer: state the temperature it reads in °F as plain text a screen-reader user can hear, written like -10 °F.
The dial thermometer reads 98 °F
